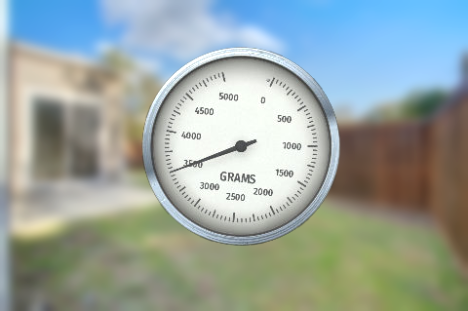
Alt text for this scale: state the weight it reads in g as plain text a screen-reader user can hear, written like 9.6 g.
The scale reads 3500 g
